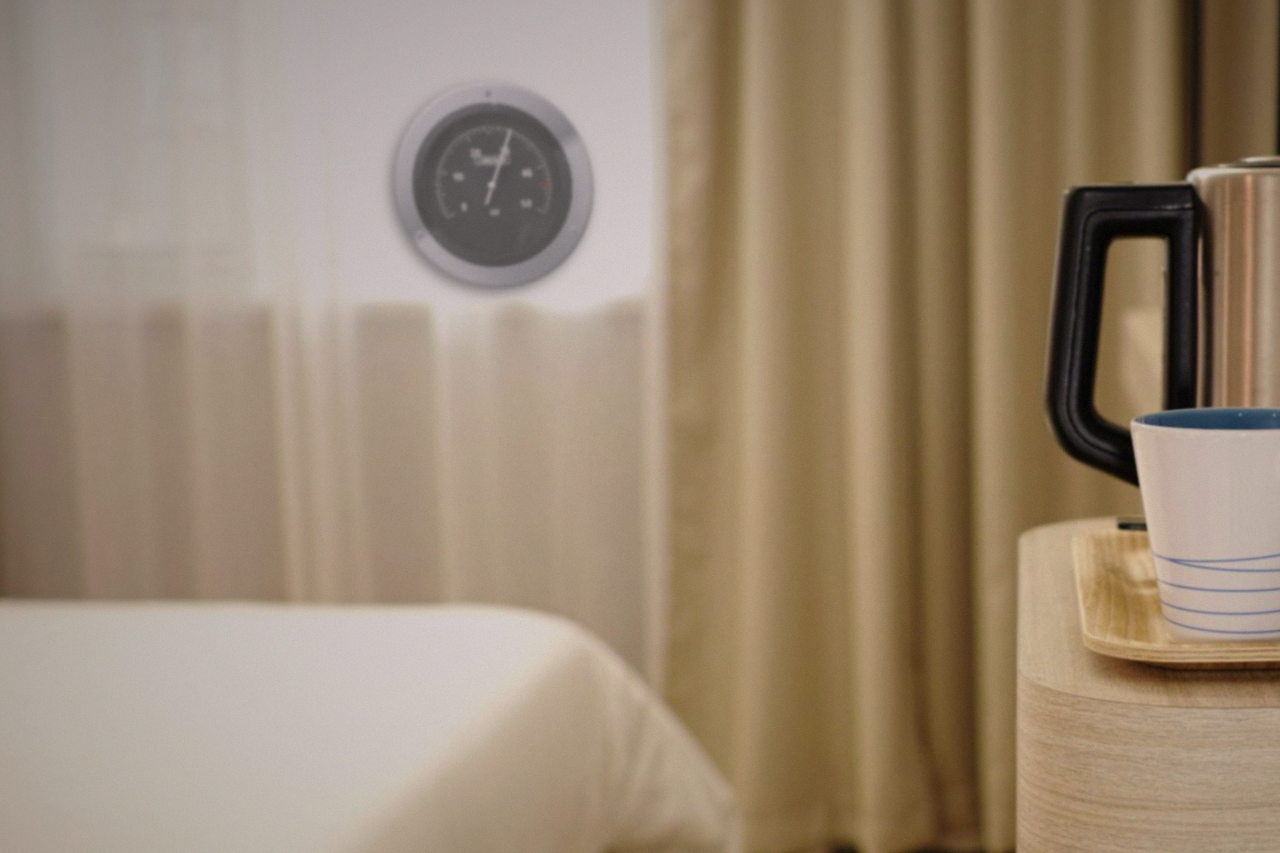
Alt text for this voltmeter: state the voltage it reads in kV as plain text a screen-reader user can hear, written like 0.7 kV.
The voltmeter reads 30 kV
